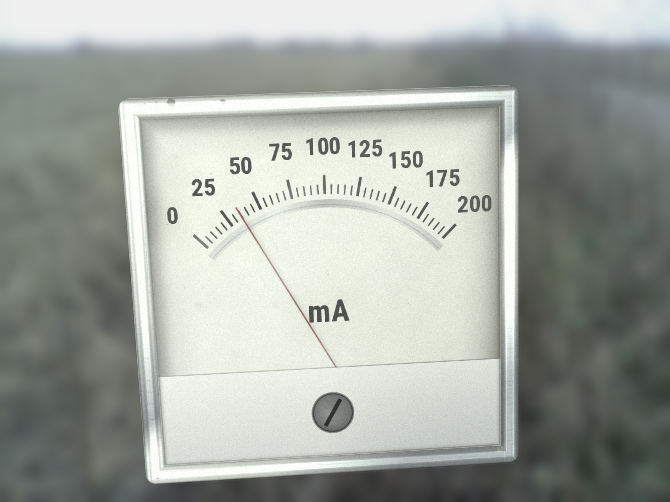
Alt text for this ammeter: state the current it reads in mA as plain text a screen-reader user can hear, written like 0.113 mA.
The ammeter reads 35 mA
